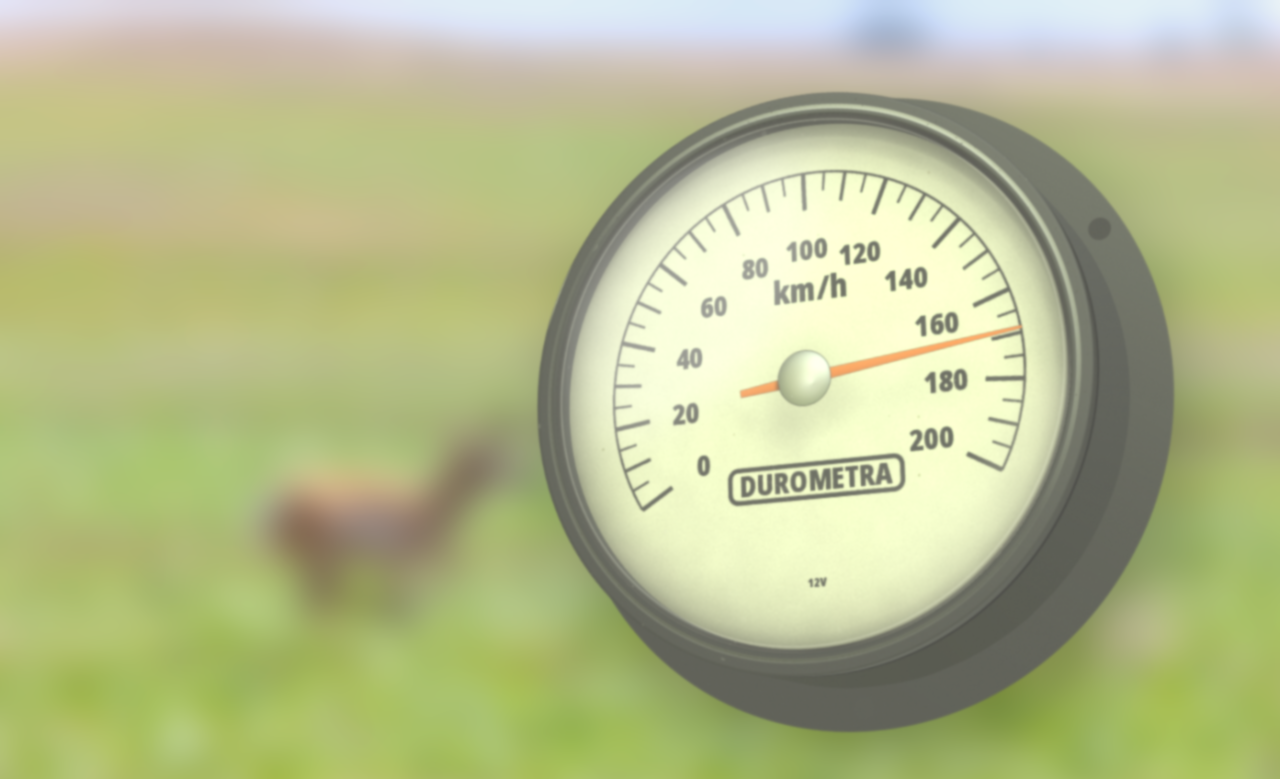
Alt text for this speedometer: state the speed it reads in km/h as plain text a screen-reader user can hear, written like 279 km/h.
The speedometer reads 170 km/h
